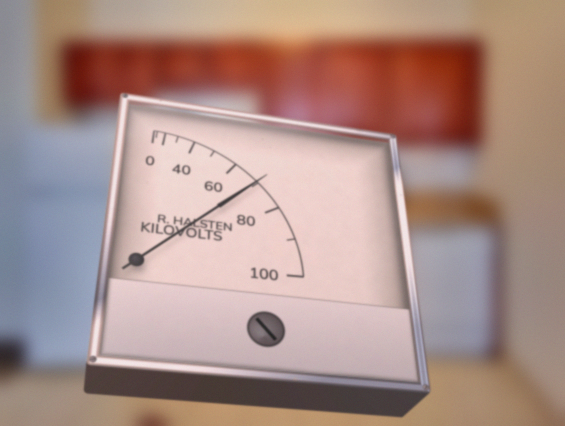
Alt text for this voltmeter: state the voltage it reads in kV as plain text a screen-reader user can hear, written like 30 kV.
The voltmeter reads 70 kV
